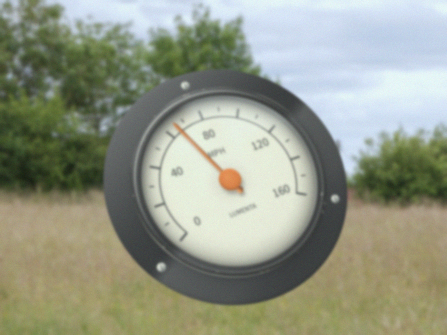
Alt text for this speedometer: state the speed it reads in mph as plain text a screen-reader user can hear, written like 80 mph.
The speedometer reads 65 mph
